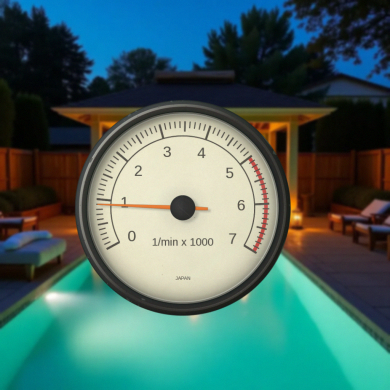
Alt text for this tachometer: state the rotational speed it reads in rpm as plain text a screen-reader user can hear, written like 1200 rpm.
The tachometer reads 900 rpm
